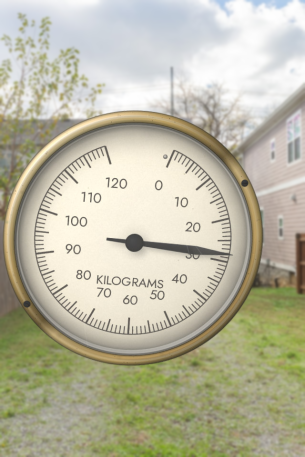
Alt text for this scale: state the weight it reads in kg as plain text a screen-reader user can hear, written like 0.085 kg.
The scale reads 28 kg
